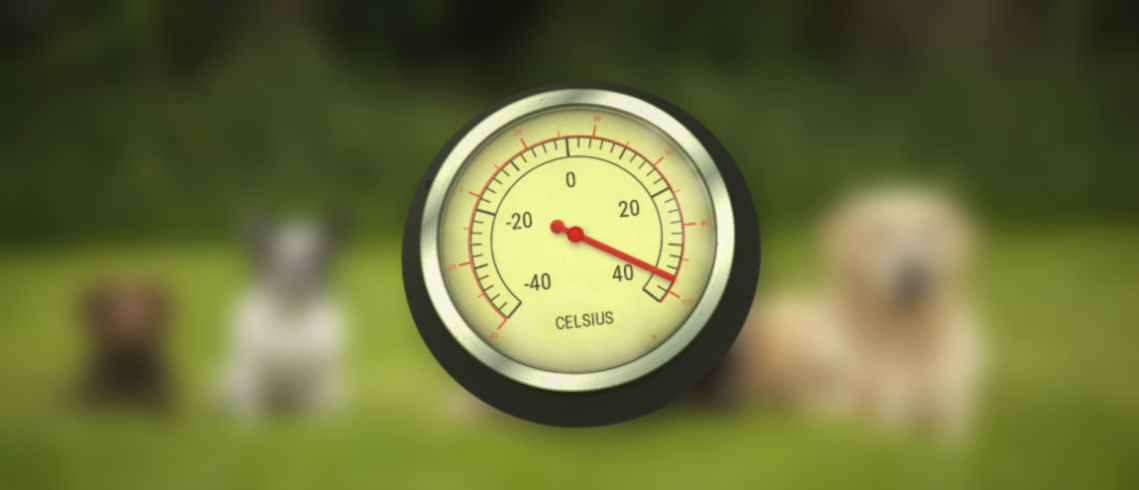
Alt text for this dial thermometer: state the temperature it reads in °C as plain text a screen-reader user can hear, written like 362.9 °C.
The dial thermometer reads 36 °C
